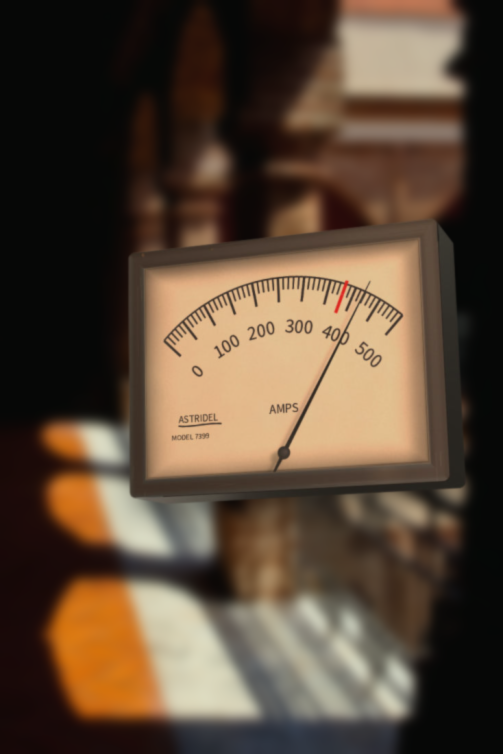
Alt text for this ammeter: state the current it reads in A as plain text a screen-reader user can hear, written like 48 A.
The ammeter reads 420 A
